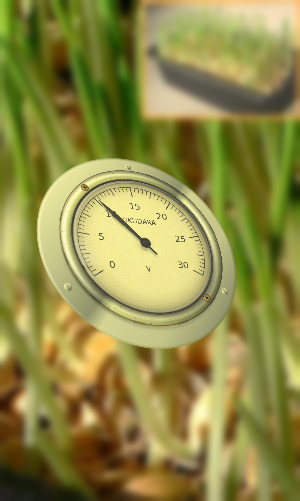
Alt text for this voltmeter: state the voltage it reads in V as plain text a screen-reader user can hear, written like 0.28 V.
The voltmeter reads 10 V
